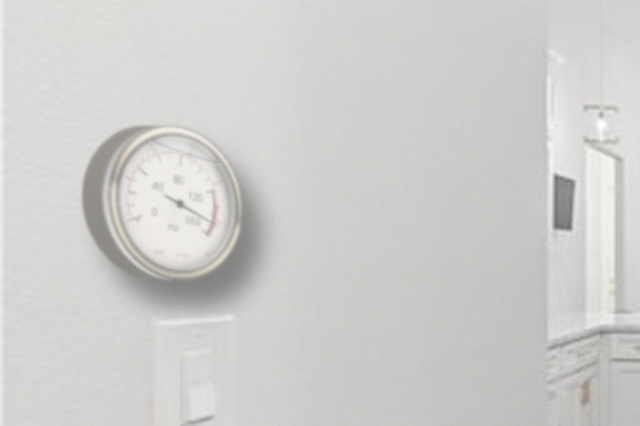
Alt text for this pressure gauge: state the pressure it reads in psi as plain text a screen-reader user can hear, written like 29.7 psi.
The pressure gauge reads 150 psi
